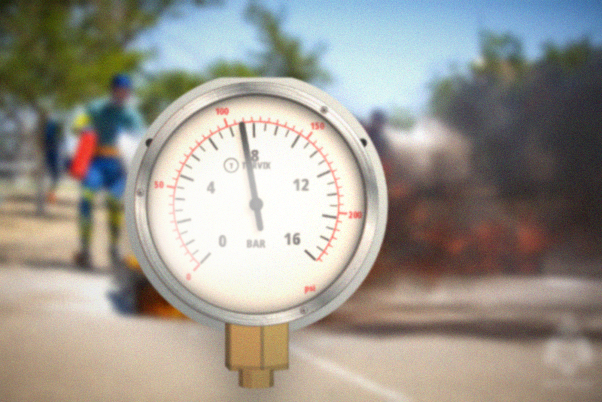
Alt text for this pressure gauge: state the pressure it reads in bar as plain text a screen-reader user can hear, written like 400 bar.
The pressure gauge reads 7.5 bar
